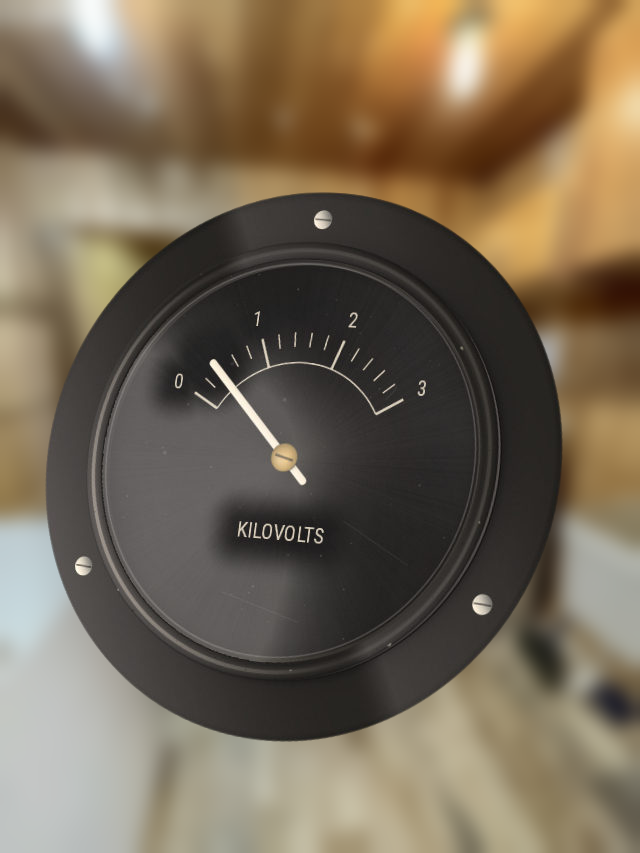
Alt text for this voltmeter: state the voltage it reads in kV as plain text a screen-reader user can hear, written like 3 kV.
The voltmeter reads 0.4 kV
